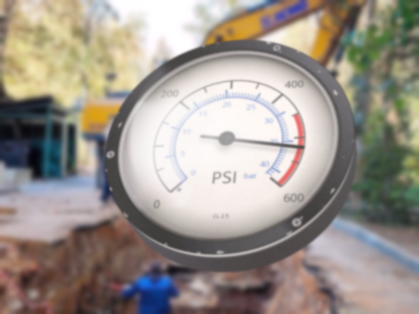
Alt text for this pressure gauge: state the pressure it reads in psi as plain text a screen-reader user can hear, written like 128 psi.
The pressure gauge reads 525 psi
